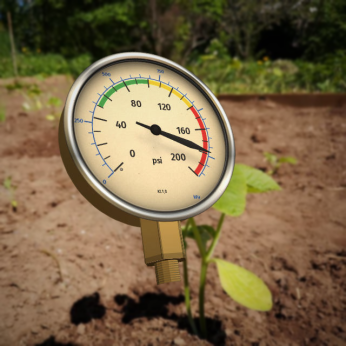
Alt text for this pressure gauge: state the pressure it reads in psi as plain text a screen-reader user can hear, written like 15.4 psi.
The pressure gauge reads 180 psi
